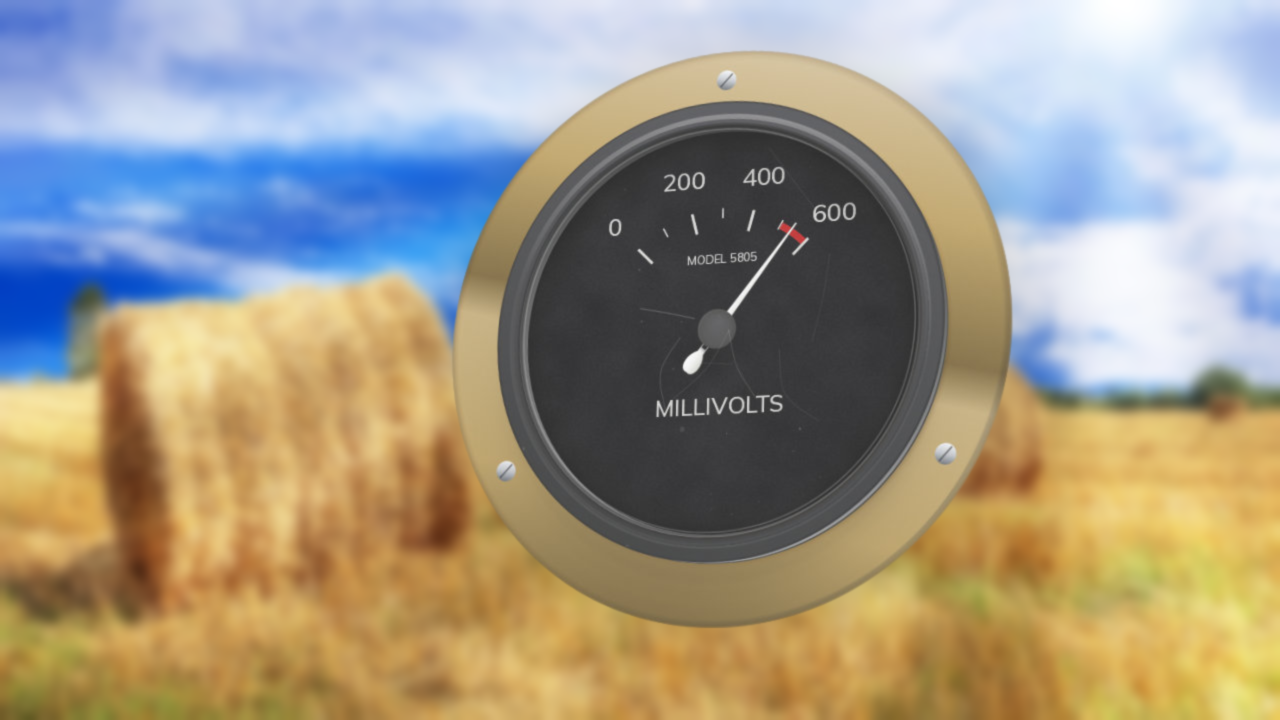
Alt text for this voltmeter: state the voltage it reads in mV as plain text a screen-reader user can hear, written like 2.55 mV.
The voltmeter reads 550 mV
